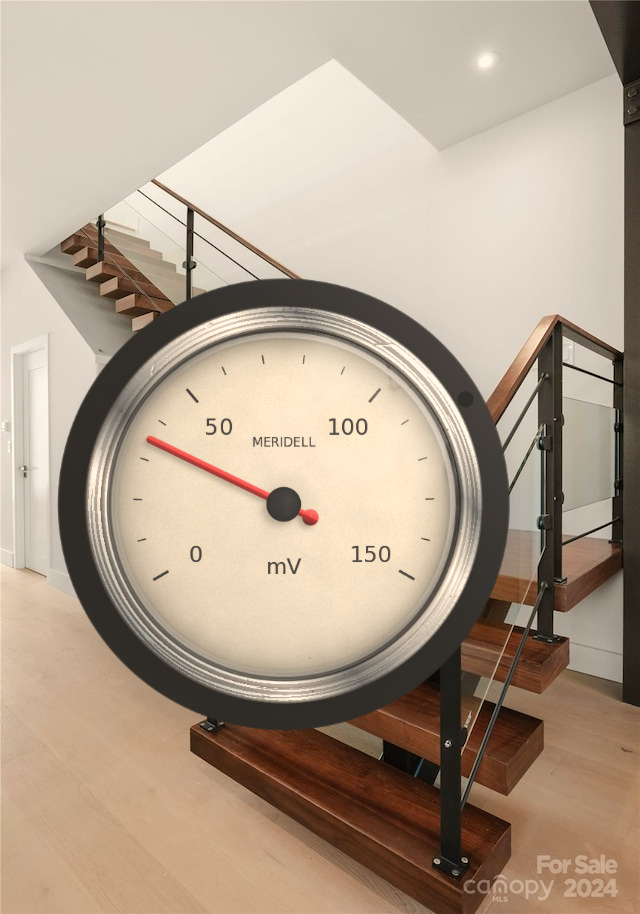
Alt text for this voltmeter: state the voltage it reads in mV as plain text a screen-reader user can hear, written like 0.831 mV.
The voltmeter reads 35 mV
